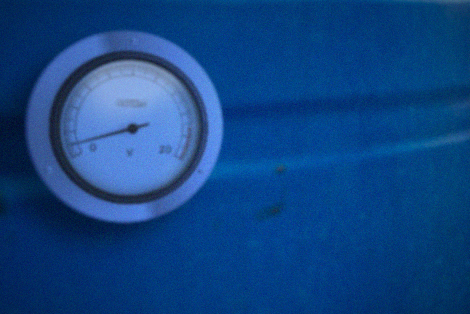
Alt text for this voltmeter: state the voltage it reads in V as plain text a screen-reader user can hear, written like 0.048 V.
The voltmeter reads 1 V
